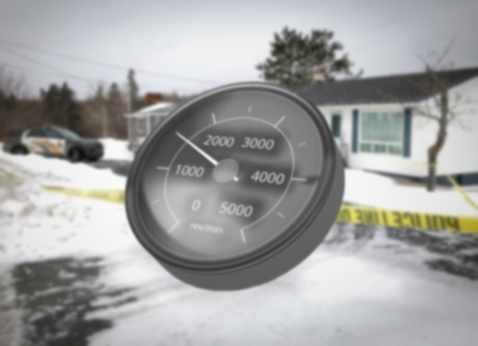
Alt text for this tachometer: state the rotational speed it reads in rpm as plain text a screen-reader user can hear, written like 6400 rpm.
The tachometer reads 1500 rpm
